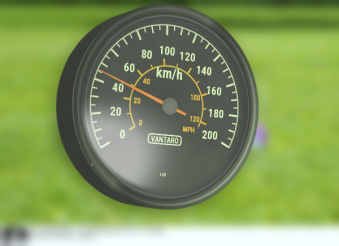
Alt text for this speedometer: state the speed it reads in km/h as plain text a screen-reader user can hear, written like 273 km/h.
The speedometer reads 45 km/h
